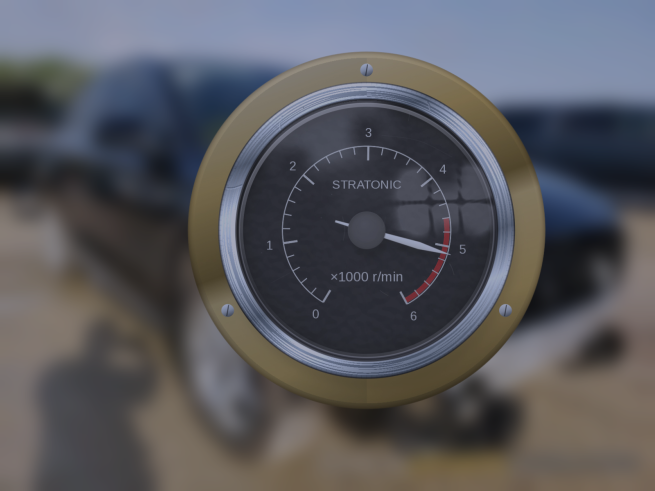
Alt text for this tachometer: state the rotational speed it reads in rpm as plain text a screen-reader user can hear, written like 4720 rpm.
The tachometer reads 5100 rpm
